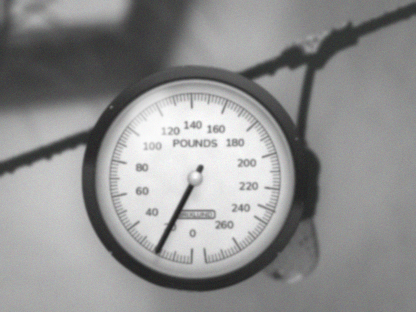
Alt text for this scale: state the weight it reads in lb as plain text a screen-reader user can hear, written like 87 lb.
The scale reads 20 lb
